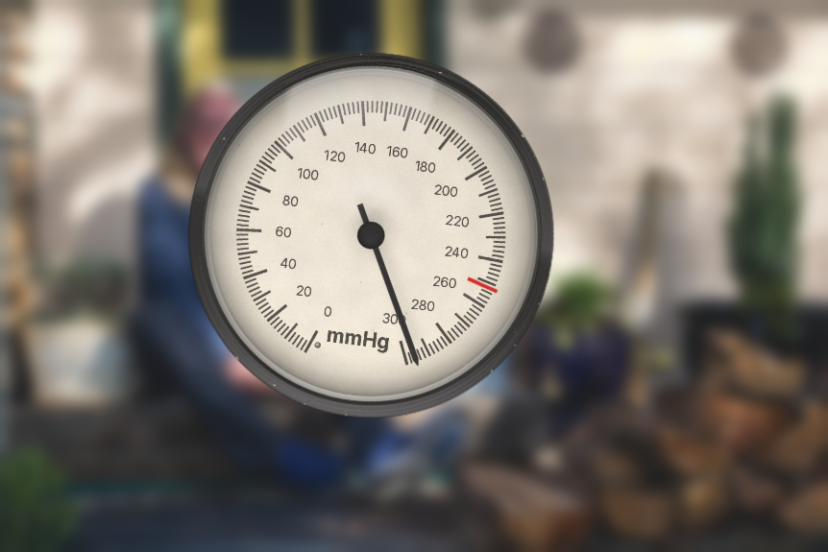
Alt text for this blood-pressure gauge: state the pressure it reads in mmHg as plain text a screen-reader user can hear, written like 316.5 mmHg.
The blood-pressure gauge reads 296 mmHg
